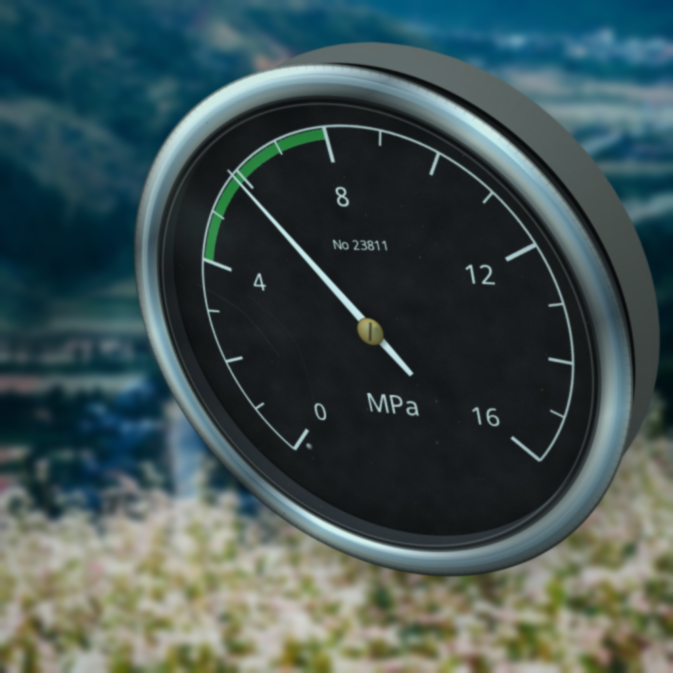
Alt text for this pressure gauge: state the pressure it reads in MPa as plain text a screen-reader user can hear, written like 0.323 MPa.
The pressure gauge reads 6 MPa
